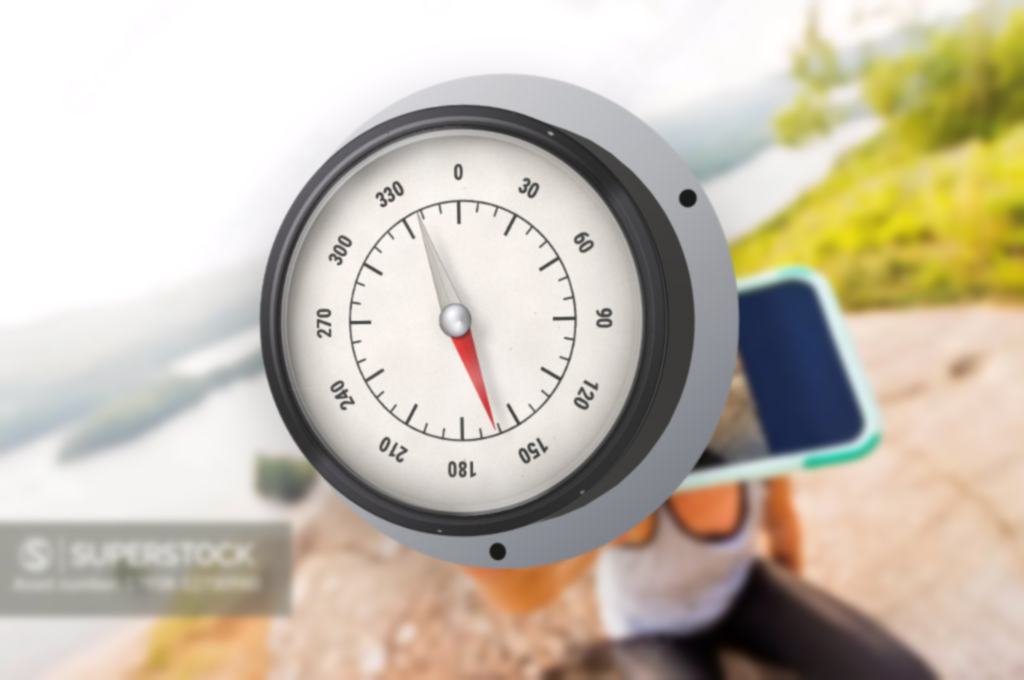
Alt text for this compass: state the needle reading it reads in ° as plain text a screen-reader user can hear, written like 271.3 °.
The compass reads 160 °
